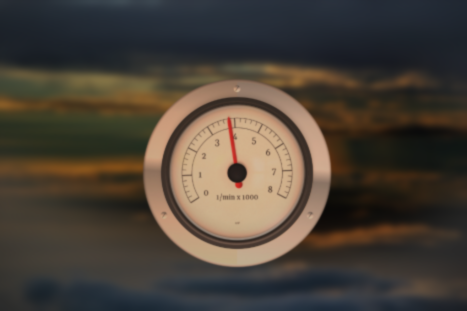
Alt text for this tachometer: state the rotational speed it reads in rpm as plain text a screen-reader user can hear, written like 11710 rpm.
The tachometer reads 3800 rpm
